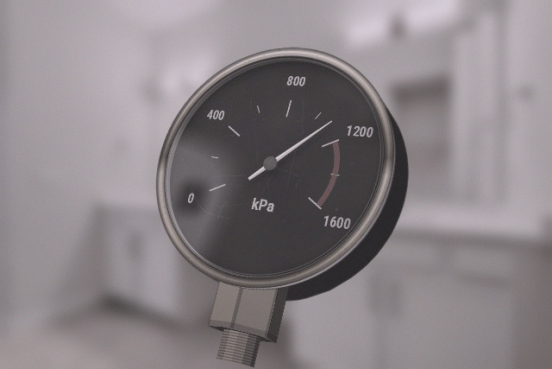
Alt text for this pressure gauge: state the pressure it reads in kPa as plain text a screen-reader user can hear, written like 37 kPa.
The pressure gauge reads 1100 kPa
